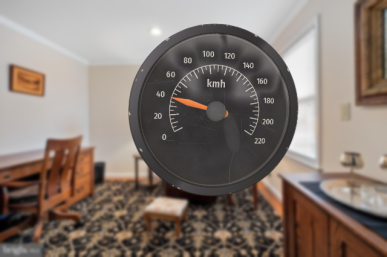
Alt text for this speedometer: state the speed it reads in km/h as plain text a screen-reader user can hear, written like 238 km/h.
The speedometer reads 40 km/h
